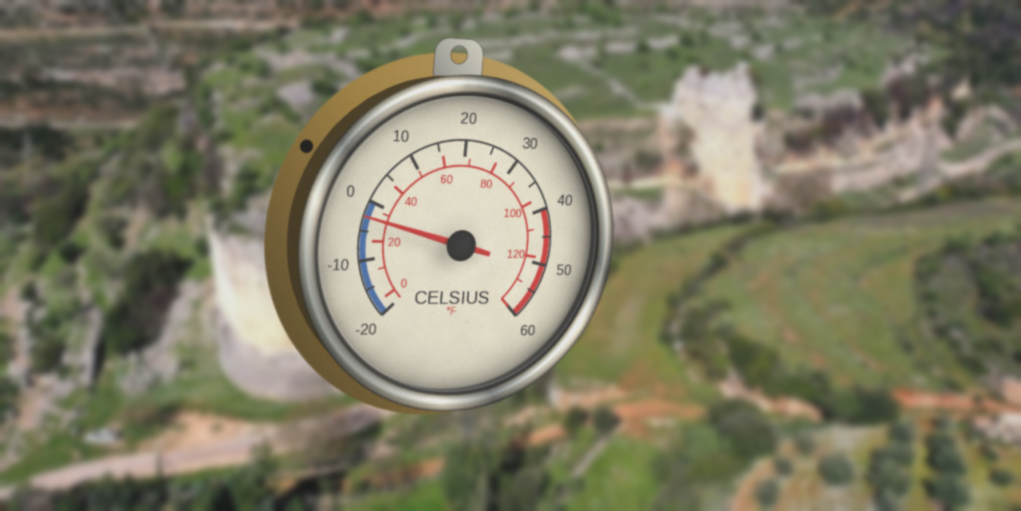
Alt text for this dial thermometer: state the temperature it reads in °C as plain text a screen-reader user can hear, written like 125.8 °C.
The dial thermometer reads -2.5 °C
